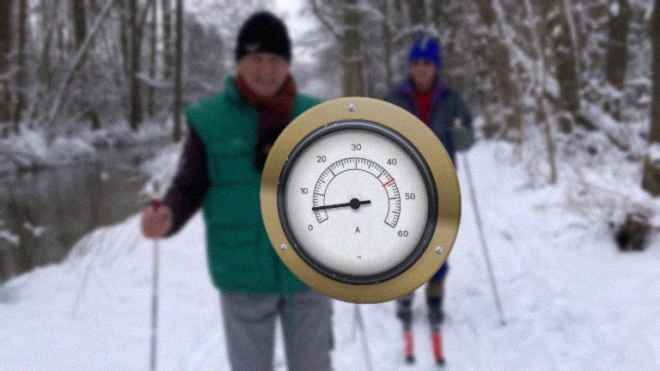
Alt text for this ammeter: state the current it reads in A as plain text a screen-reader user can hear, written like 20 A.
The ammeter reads 5 A
